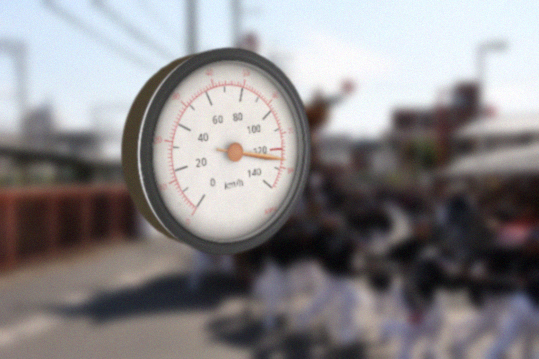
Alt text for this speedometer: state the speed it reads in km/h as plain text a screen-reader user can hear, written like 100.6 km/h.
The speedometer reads 125 km/h
